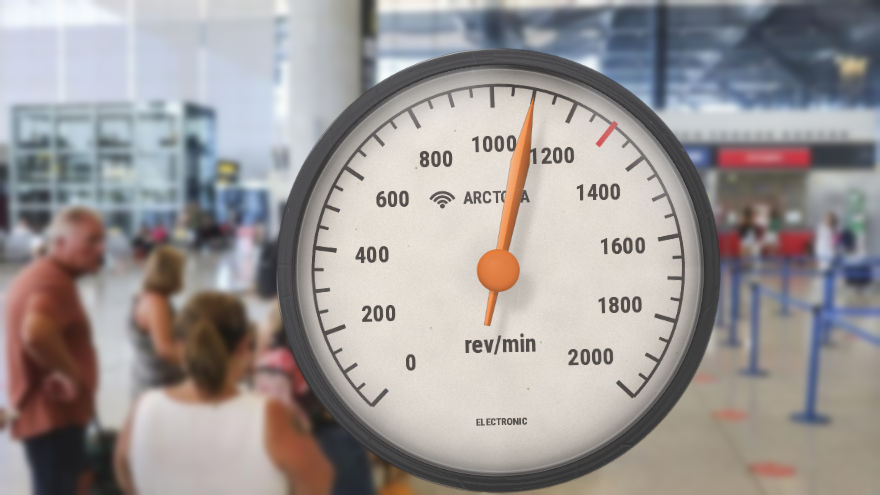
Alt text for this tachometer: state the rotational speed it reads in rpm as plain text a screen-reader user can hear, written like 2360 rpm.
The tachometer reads 1100 rpm
